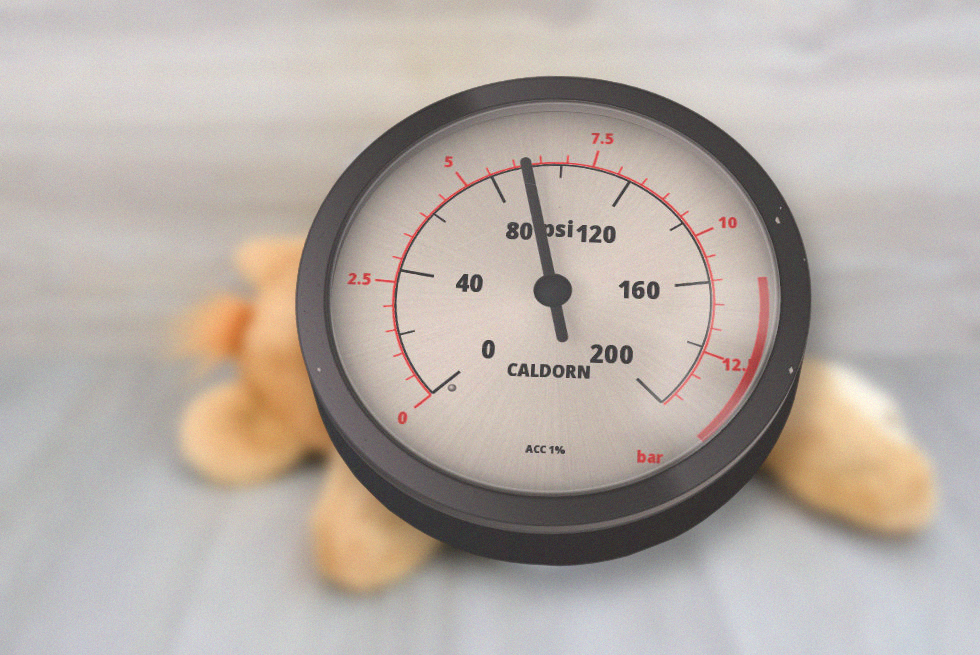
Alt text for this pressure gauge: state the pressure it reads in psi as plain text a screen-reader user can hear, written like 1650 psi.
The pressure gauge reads 90 psi
